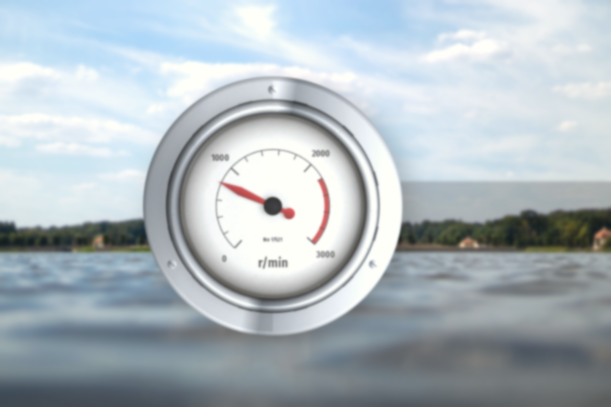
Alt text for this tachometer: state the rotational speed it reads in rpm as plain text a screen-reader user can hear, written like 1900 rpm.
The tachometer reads 800 rpm
